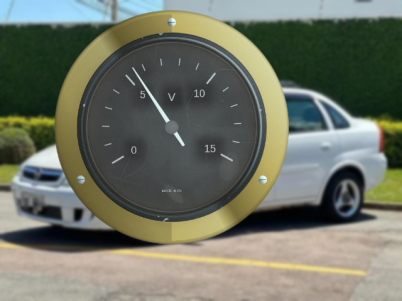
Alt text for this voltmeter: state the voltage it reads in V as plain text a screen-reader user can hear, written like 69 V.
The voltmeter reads 5.5 V
